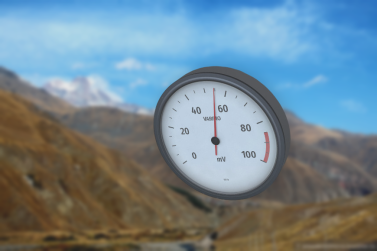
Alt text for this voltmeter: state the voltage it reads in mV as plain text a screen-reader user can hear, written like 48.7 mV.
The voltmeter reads 55 mV
